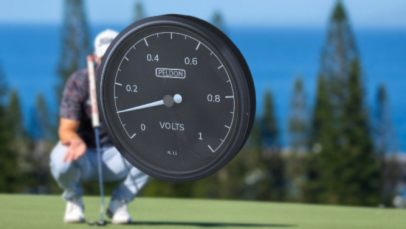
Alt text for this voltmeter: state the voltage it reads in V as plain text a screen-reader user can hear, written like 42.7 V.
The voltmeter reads 0.1 V
